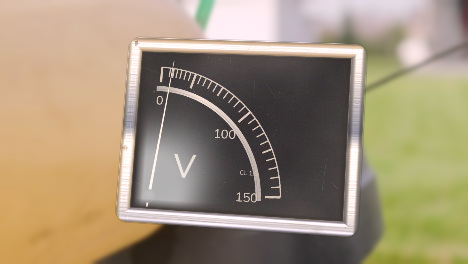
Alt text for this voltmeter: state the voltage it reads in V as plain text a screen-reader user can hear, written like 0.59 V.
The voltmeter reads 25 V
